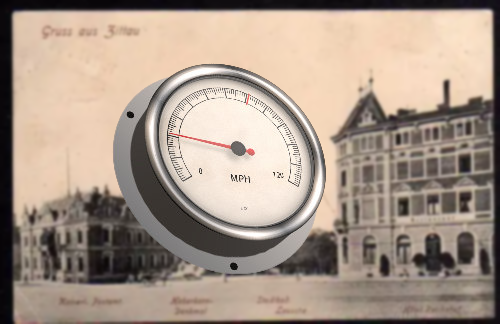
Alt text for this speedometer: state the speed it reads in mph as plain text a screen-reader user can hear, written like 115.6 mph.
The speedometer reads 20 mph
